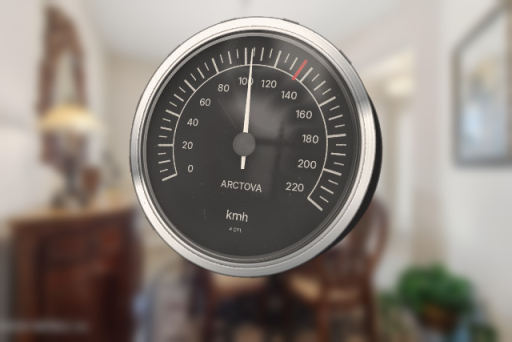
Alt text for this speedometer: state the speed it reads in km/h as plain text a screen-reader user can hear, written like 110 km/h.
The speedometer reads 105 km/h
